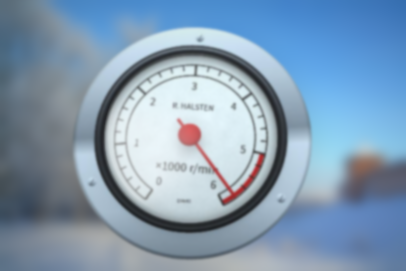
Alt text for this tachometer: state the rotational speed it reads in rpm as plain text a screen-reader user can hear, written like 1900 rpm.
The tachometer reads 5800 rpm
